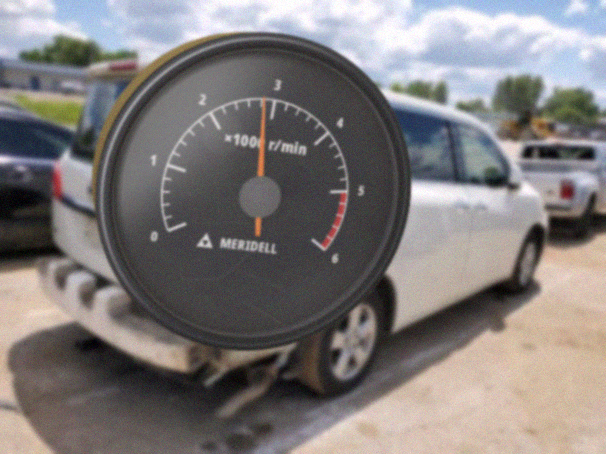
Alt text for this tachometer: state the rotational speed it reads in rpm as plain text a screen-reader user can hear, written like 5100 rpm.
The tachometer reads 2800 rpm
